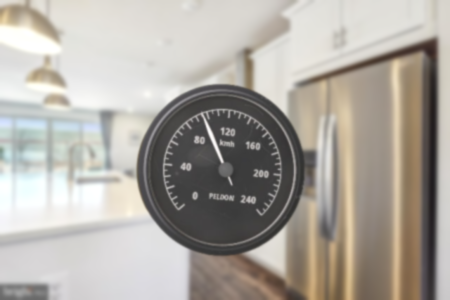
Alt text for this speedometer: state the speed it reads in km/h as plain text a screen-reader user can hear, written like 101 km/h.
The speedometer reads 95 km/h
